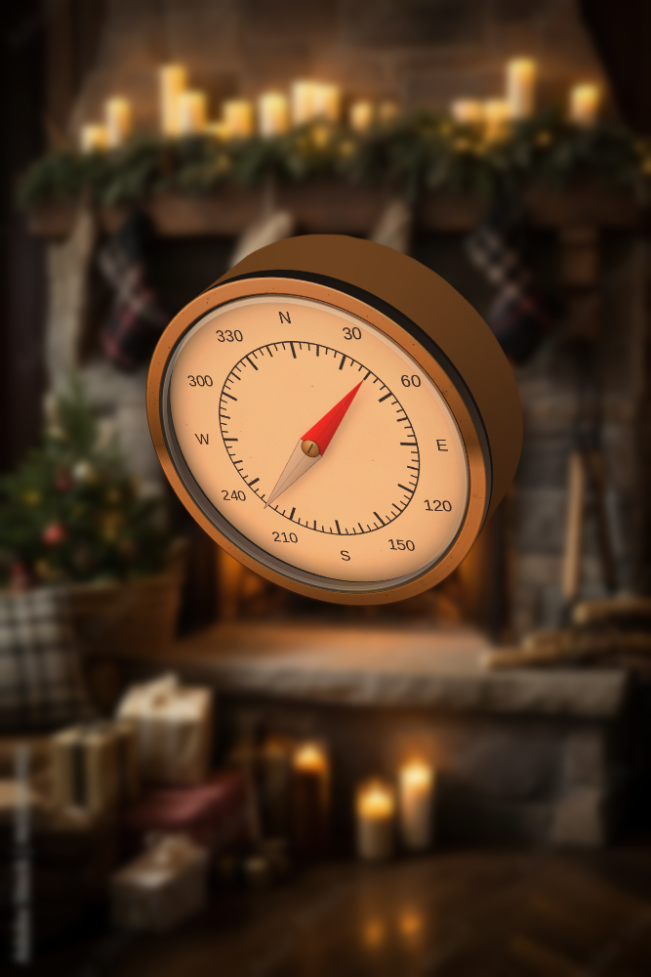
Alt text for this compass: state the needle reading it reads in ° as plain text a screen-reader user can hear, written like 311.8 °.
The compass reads 45 °
